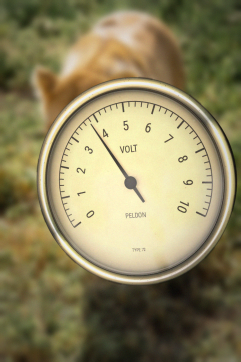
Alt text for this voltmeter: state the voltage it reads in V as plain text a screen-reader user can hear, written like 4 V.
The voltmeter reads 3.8 V
